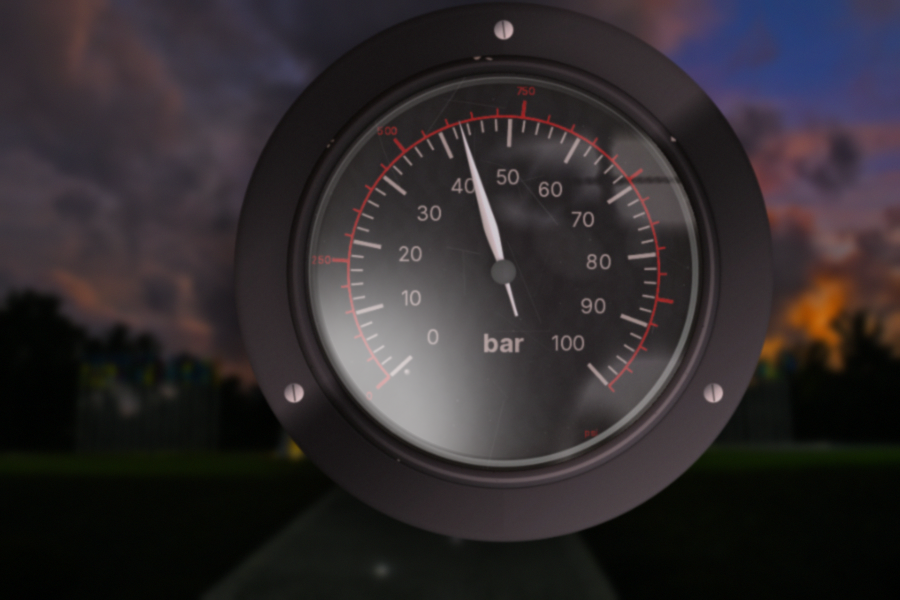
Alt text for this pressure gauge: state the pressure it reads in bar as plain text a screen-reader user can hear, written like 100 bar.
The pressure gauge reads 43 bar
